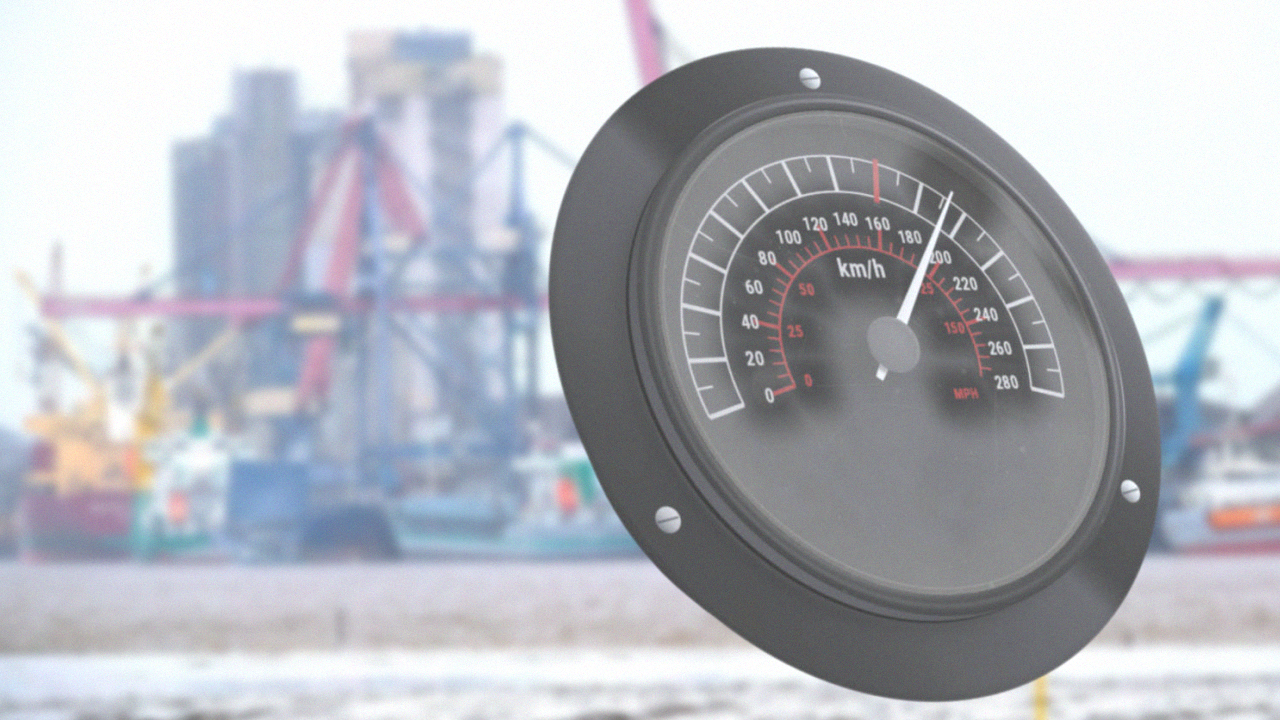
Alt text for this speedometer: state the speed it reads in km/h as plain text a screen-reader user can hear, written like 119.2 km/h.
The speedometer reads 190 km/h
